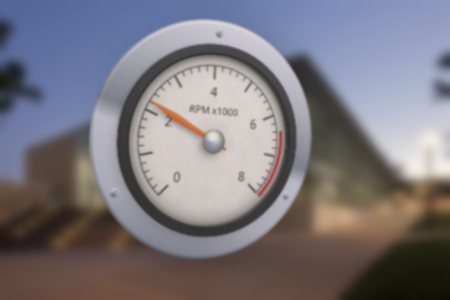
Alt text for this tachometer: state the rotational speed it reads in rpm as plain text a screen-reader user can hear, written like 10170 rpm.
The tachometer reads 2200 rpm
